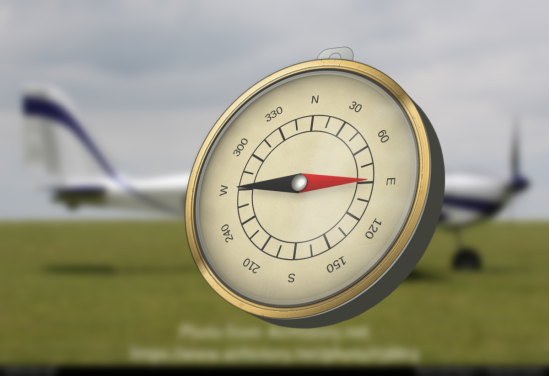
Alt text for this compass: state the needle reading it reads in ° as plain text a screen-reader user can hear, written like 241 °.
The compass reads 90 °
